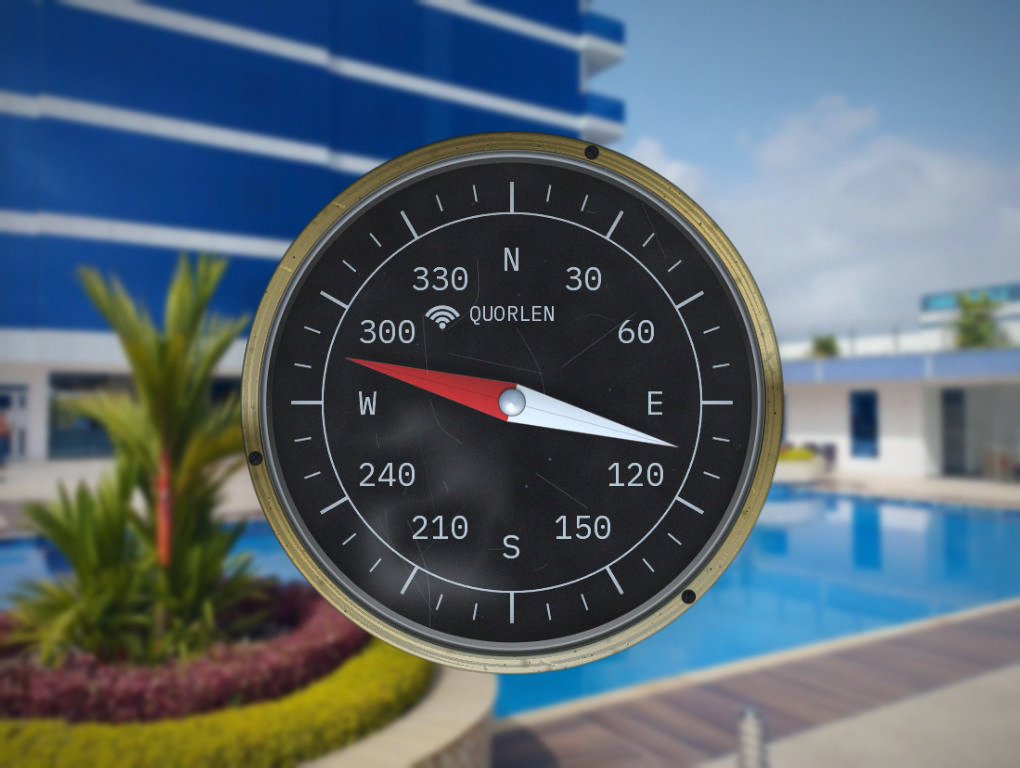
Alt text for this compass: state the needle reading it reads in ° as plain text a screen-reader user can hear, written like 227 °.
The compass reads 285 °
